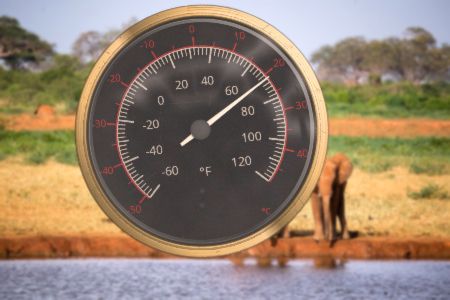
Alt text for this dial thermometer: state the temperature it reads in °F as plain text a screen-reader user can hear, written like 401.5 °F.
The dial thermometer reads 70 °F
